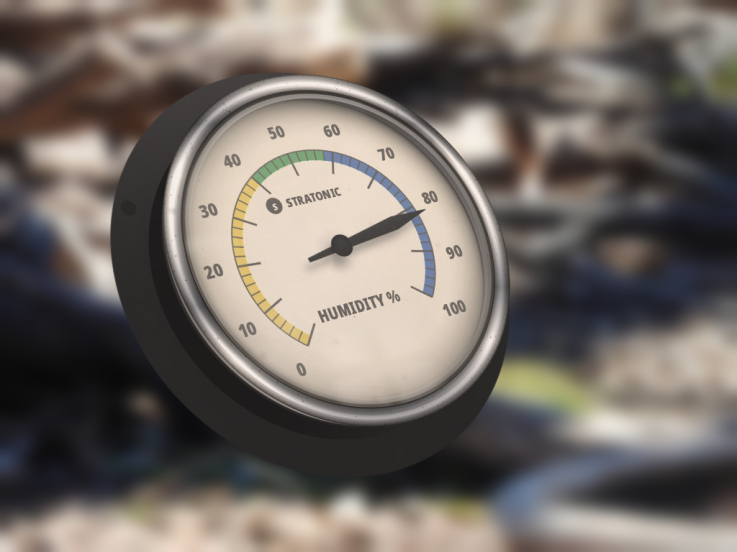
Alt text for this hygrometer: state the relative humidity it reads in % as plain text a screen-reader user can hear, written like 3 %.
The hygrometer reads 82 %
